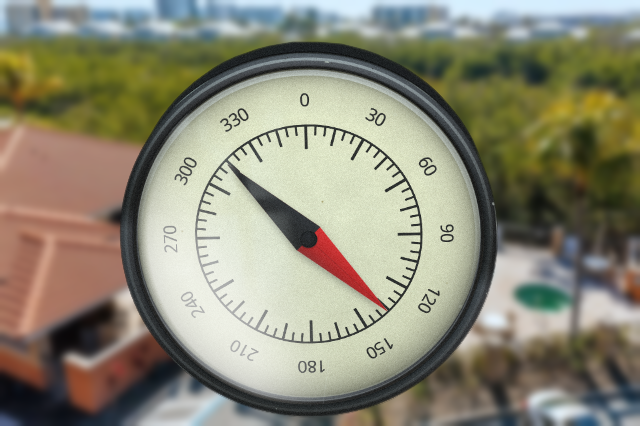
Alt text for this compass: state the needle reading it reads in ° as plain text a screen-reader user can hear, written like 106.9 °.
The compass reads 135 °
